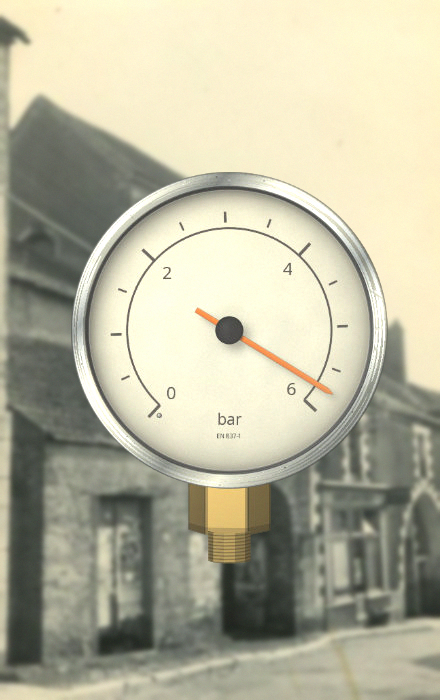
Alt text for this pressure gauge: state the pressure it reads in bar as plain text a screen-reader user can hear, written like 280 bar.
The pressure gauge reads 5.75 bar
